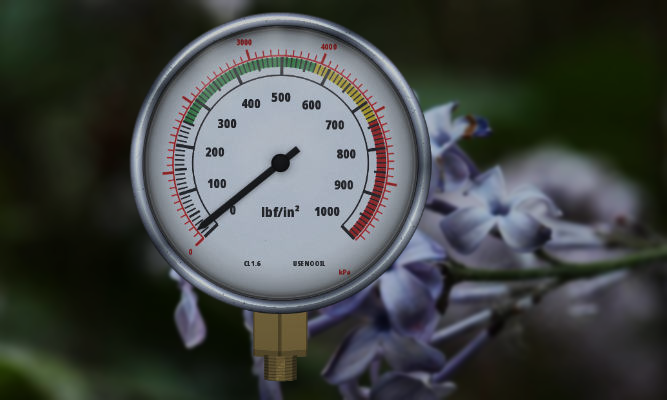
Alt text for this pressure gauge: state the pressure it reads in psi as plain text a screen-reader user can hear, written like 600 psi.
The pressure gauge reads 20 psi
